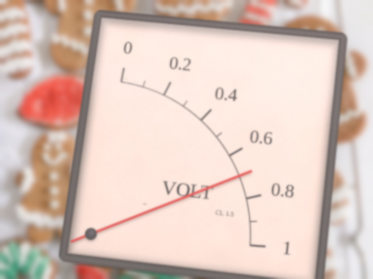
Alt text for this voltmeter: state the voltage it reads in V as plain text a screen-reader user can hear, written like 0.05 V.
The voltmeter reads 0.7 V
